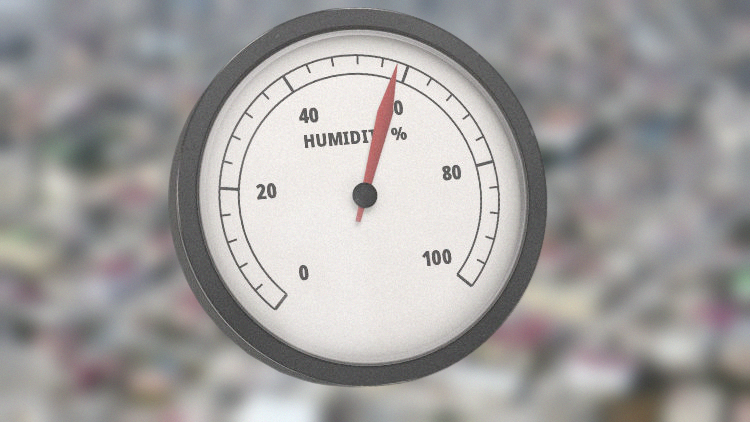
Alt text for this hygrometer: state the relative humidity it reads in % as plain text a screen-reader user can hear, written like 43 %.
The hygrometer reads 58 %
